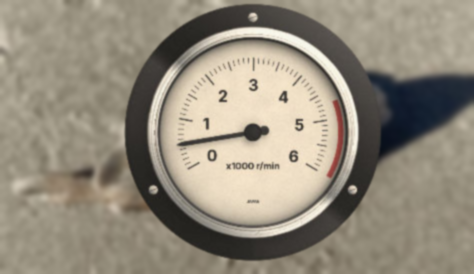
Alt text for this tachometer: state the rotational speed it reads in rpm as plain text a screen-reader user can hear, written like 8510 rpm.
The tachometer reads 500 rpm
